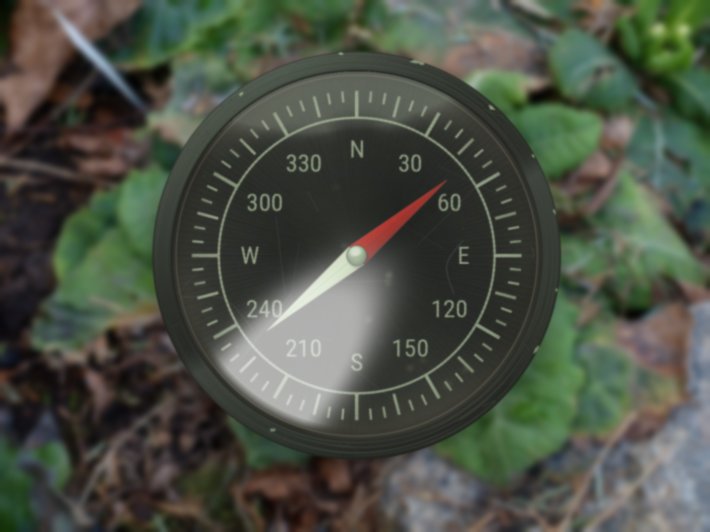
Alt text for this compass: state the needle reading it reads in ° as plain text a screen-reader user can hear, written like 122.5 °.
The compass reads 50 °
